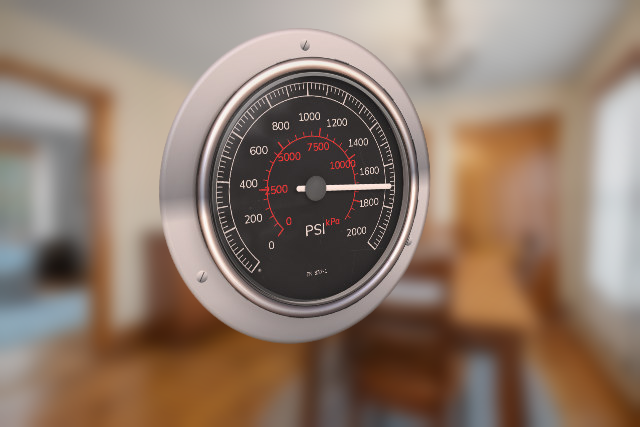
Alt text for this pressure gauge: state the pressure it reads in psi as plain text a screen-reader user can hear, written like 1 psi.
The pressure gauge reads 1700 psi
